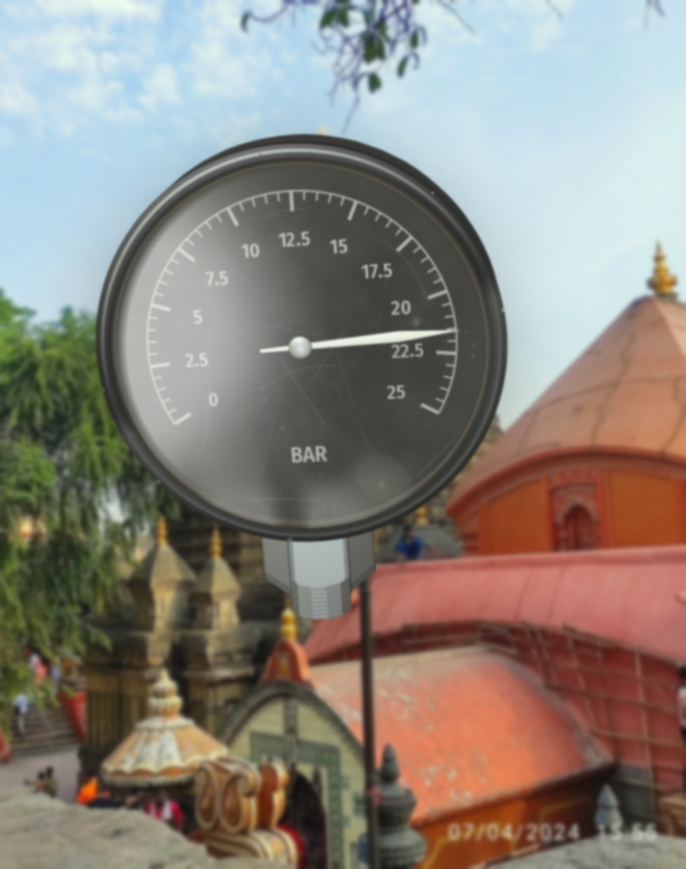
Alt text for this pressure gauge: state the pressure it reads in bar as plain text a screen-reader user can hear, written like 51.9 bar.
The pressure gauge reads 21.5 bar
